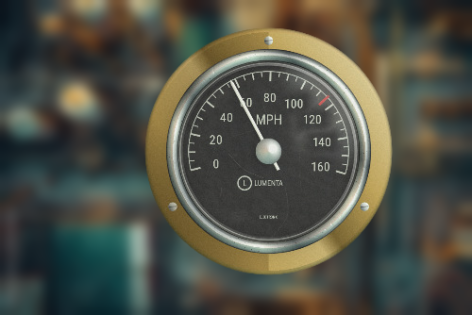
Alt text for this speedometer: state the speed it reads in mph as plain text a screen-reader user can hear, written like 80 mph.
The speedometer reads 57.5 mph
